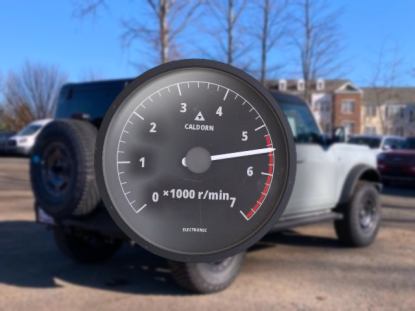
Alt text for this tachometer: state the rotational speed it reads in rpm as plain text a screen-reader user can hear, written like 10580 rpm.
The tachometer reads 5500 rpm
